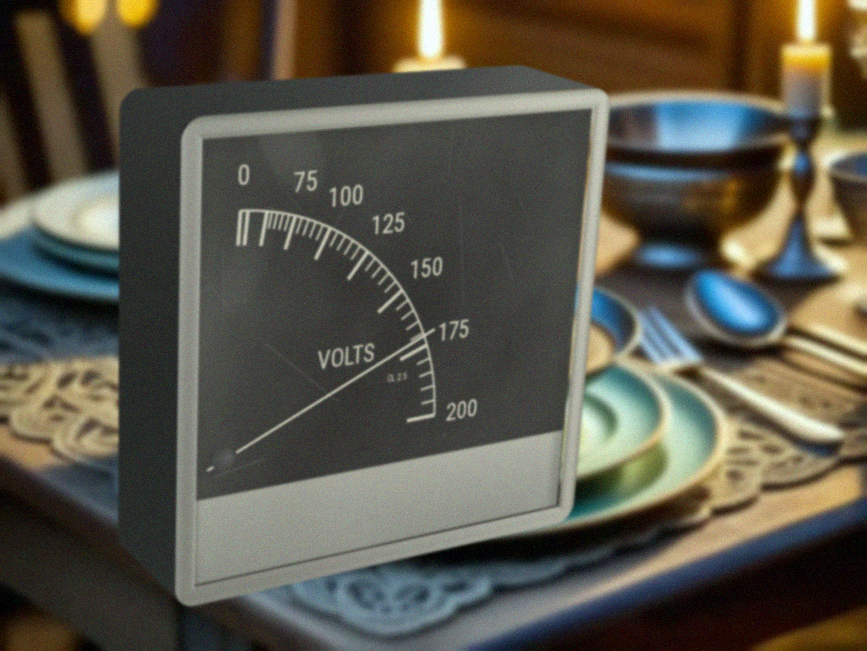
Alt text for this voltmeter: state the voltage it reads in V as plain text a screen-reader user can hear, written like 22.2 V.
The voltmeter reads 170 V
